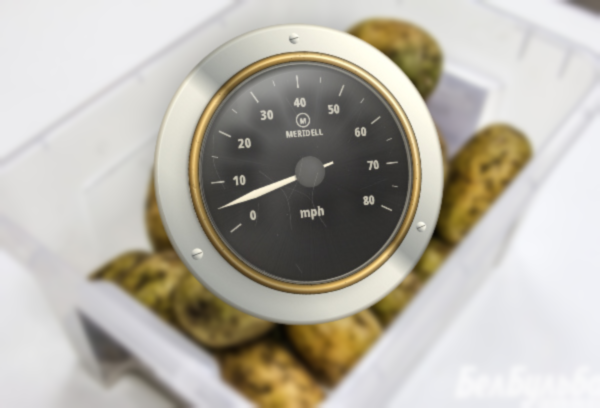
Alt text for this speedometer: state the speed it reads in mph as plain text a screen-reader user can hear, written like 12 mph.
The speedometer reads 5 mph
